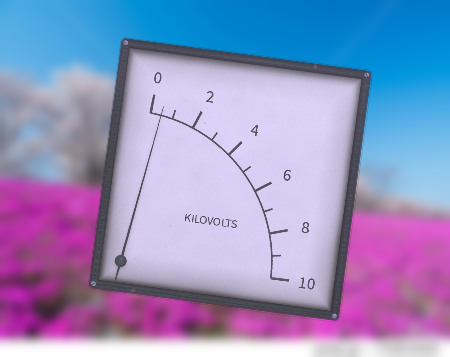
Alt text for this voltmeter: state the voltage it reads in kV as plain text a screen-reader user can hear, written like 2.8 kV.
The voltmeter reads 0.5 kV
